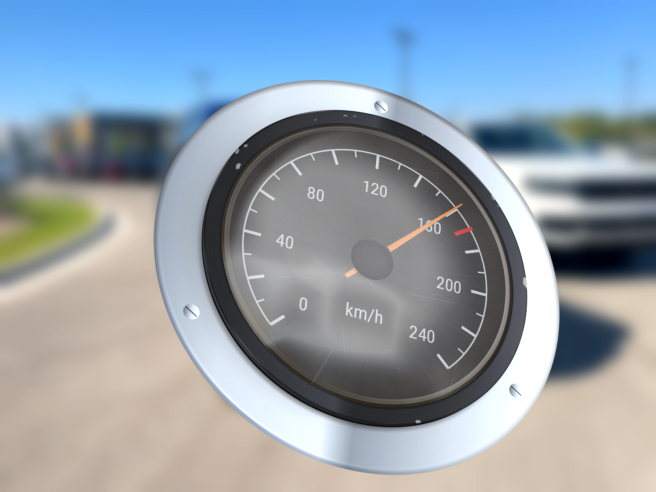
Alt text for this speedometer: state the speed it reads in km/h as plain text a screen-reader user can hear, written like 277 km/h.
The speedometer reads 160 km/h
